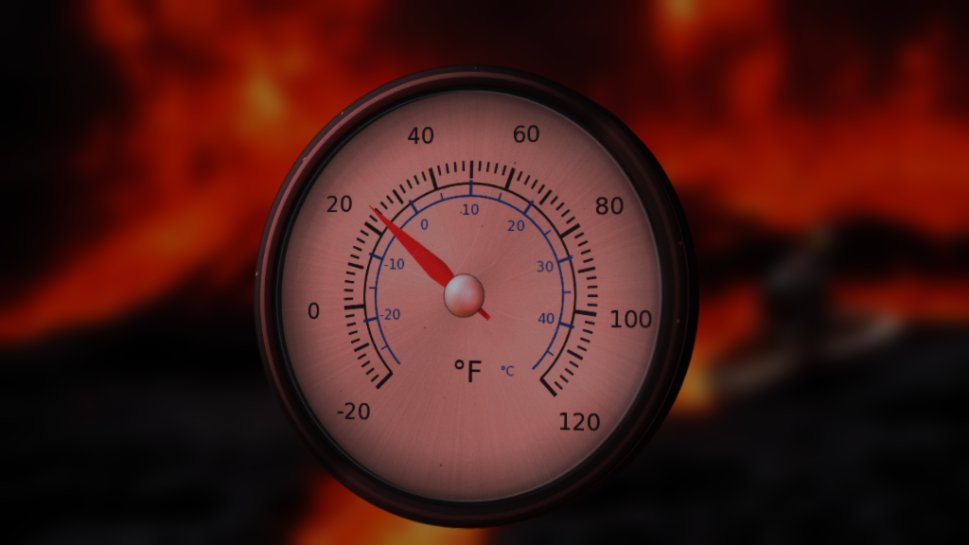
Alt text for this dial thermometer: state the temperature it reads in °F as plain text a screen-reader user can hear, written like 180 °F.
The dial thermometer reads 24 °F
